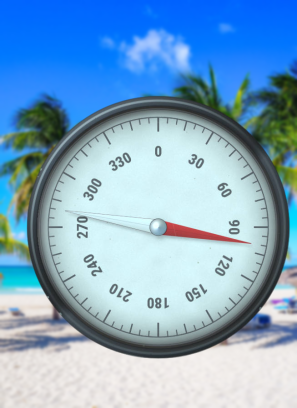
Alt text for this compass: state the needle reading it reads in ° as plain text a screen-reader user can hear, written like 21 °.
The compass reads 100 °
